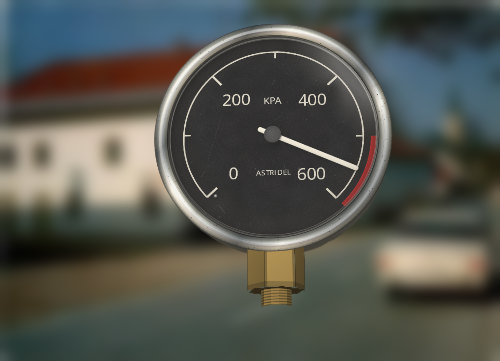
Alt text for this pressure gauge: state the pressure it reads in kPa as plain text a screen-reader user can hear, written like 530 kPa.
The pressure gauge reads 550 kPa
